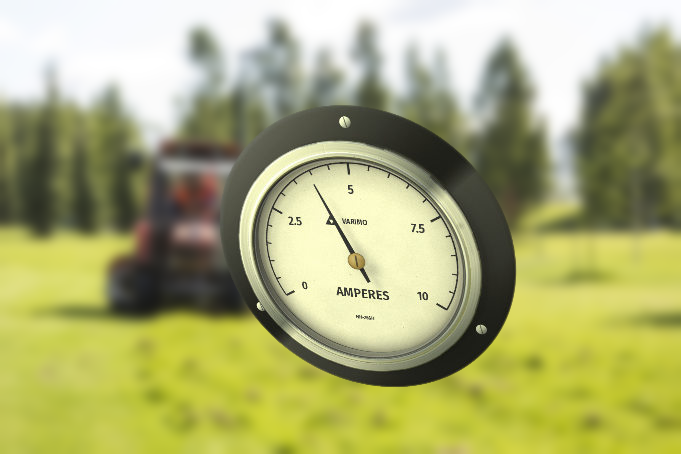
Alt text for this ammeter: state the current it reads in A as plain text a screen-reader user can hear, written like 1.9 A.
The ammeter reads 4 A
